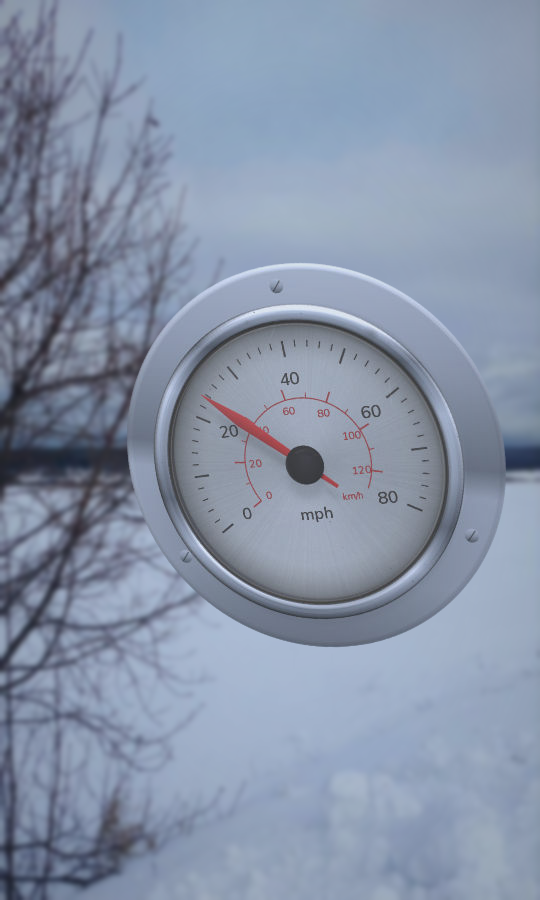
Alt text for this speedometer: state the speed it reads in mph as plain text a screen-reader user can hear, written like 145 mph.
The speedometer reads 24 mph
